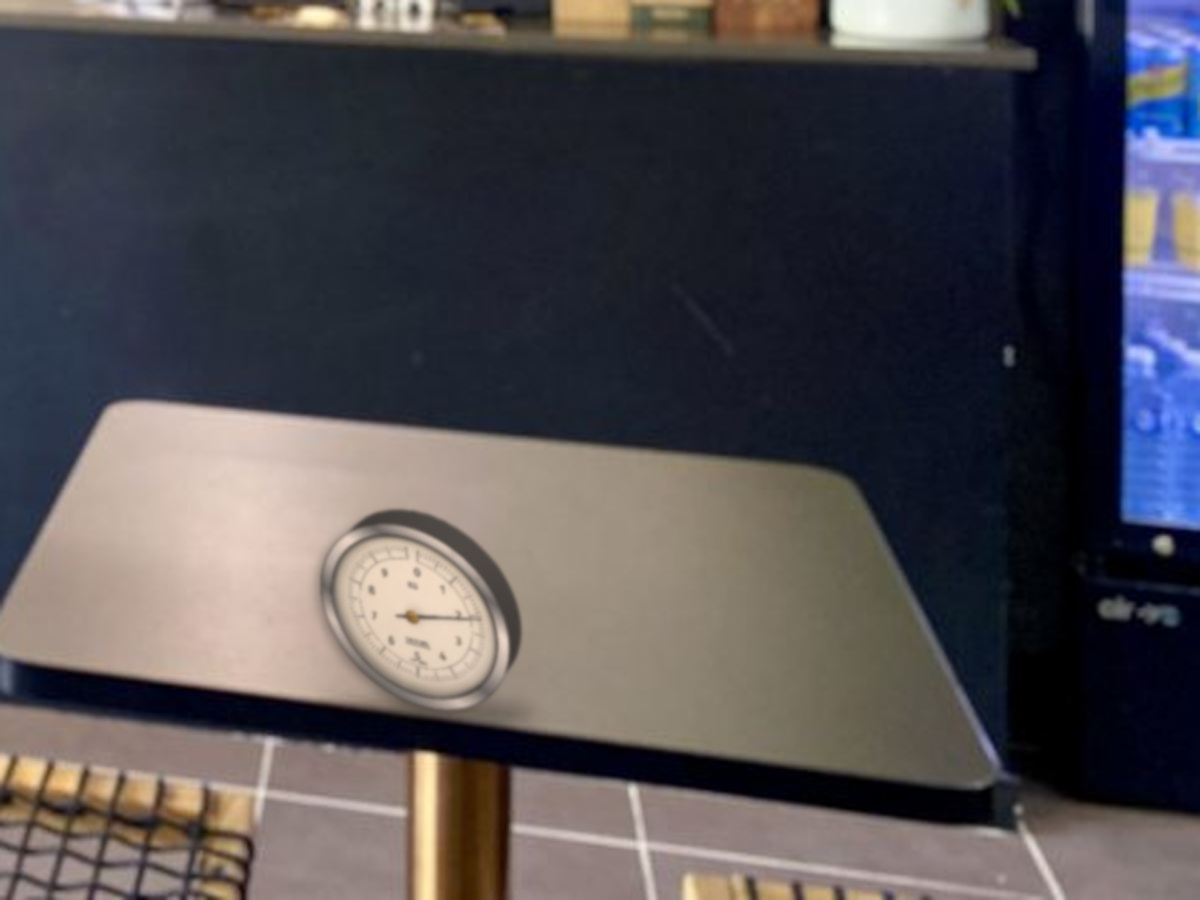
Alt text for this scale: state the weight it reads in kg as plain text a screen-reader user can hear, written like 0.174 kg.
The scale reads 2 kg
